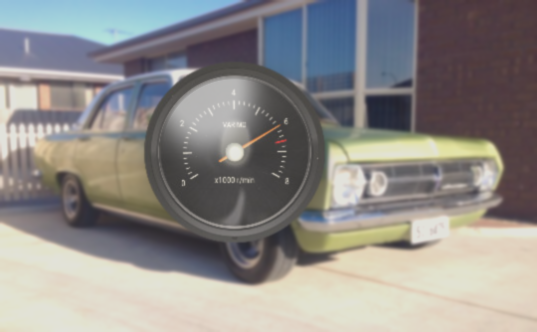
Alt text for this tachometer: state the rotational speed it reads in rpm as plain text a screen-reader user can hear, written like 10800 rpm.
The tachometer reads 6000 rpm
